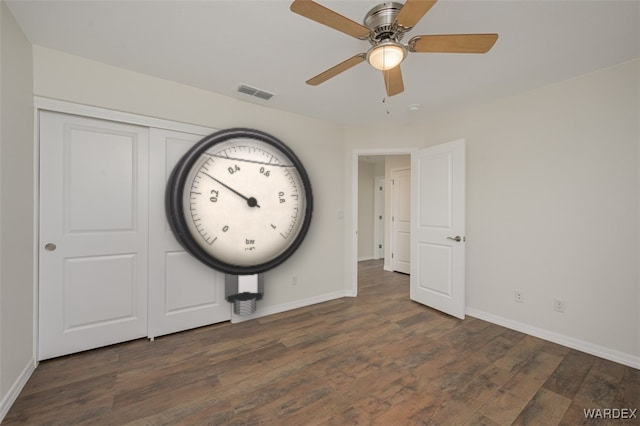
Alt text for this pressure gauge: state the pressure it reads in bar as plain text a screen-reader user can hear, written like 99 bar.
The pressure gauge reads 0.28 bar
